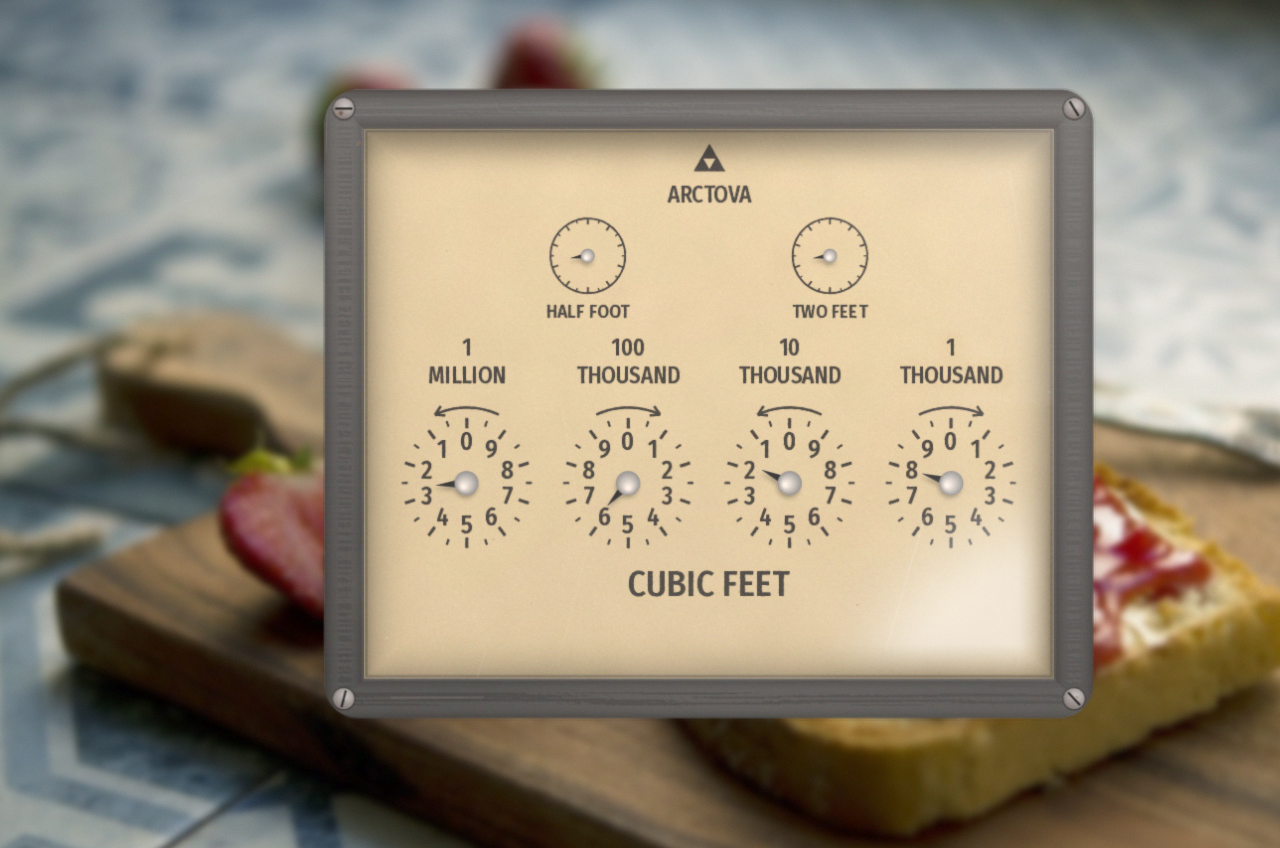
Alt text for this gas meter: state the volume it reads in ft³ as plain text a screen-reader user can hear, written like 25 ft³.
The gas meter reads 261800 ft³
